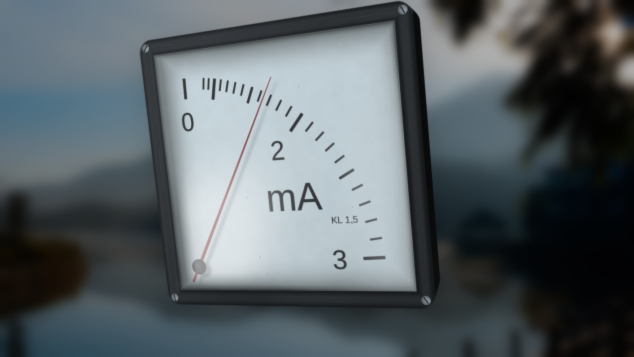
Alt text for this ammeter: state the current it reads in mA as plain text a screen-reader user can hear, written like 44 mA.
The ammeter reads 1.65 mA
